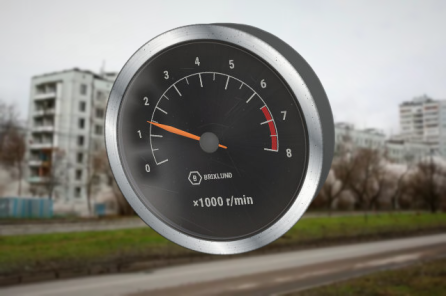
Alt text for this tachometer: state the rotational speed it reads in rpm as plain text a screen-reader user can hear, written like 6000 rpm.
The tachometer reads 1500 rpm
